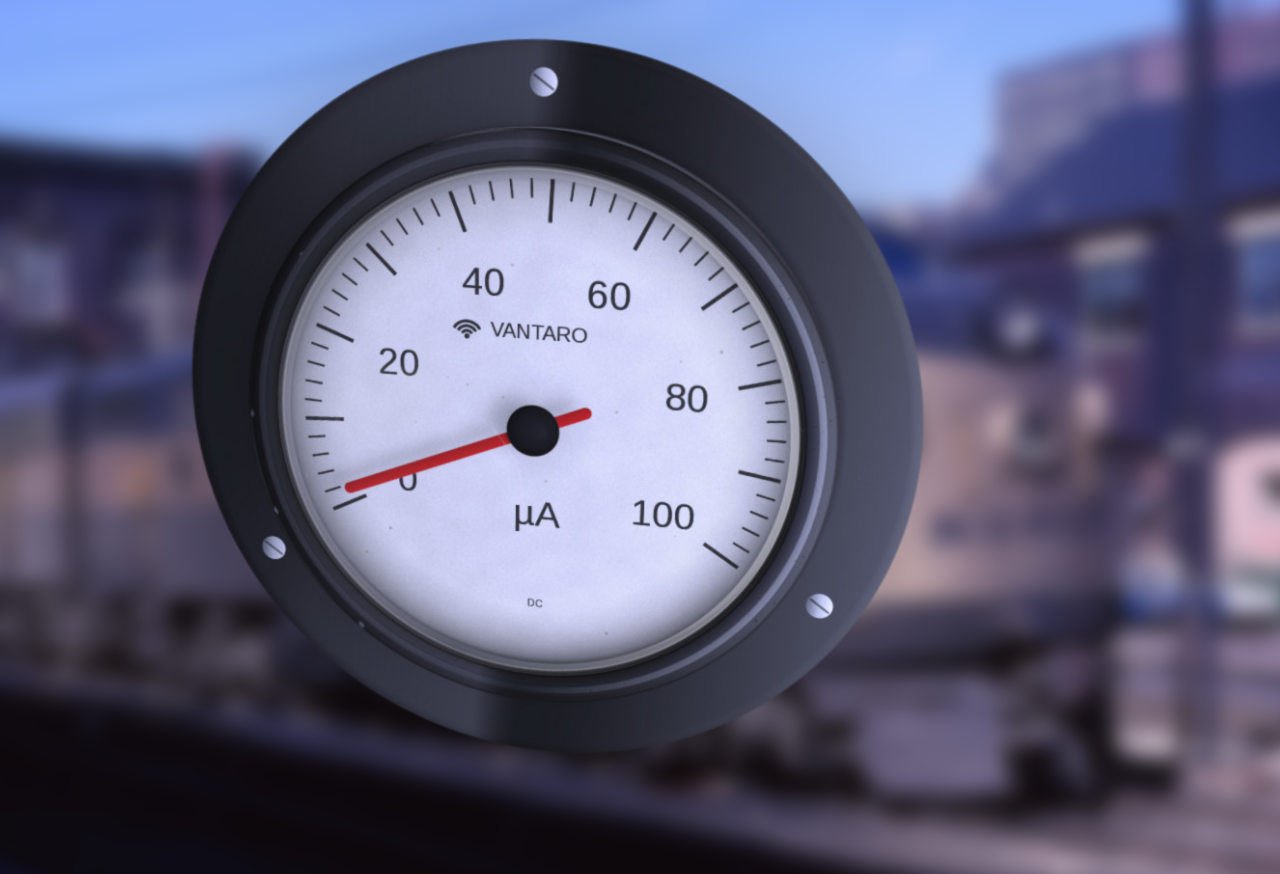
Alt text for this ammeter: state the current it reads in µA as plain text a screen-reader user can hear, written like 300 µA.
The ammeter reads 2 µA
